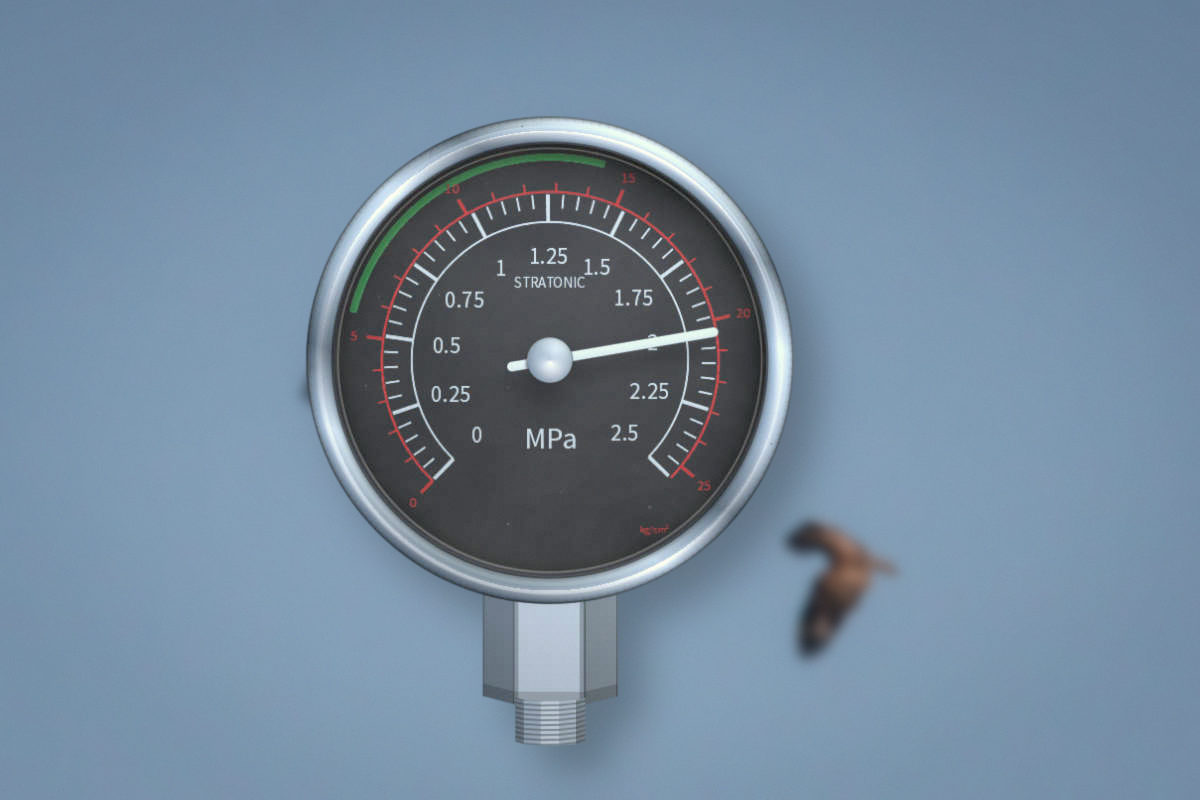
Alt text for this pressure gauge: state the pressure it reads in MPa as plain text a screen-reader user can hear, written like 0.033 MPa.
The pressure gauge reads 2 MPa
